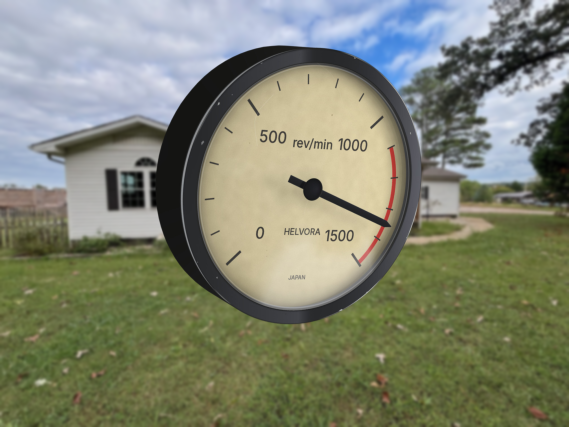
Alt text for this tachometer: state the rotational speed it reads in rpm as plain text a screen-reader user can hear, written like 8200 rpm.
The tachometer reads 1350 rpm
